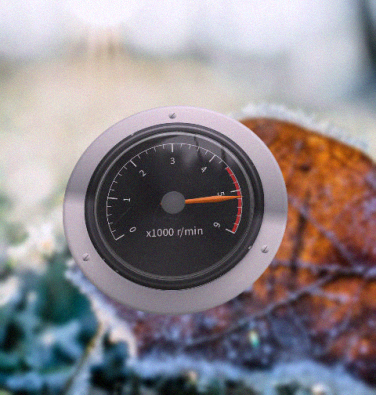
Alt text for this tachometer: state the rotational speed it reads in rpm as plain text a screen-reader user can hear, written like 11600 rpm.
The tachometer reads 5200 rpm
